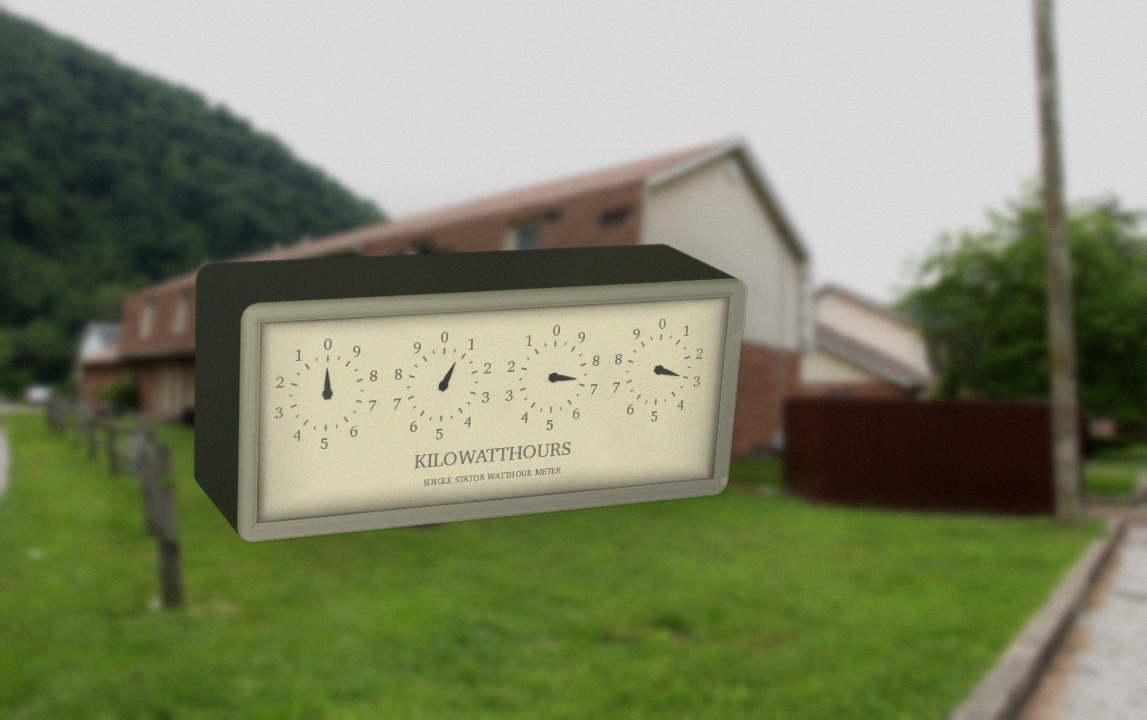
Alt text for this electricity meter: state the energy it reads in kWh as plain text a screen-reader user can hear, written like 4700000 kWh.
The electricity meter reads 73 kWh
